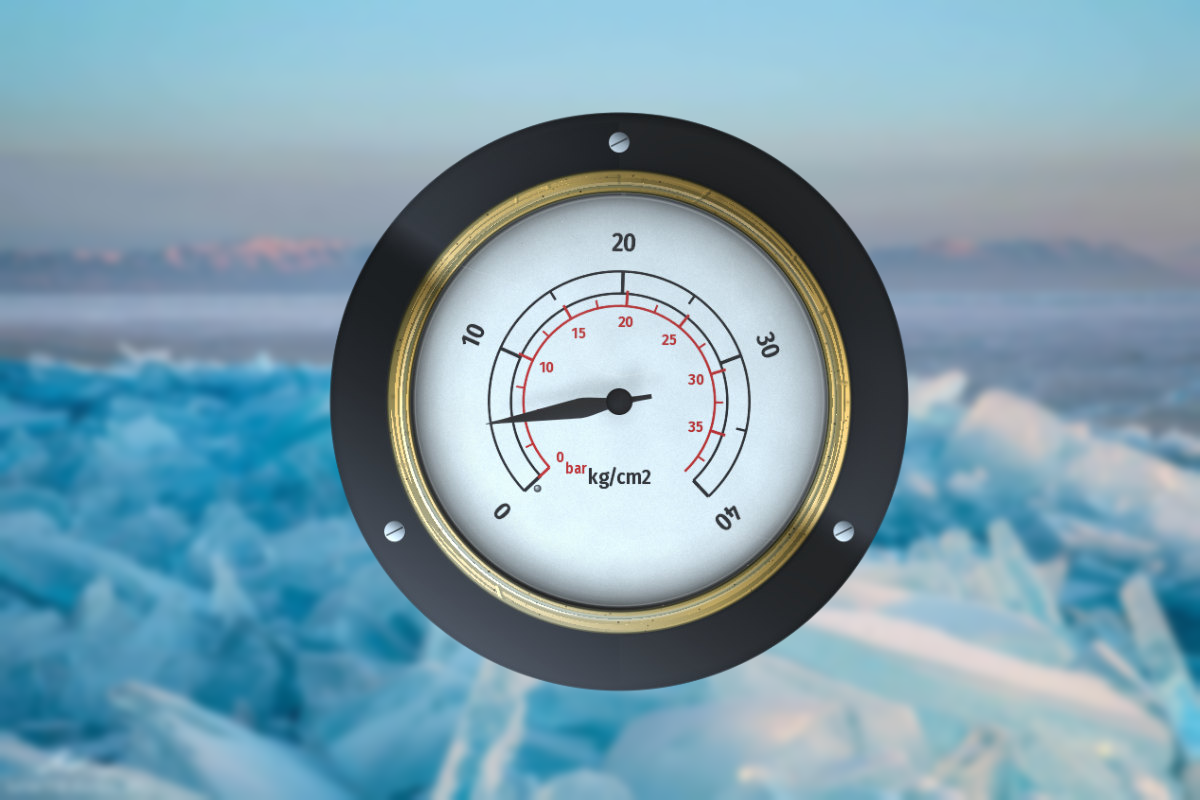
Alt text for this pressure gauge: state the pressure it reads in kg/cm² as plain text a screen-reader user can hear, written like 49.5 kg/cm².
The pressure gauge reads 5 kg/cm²
